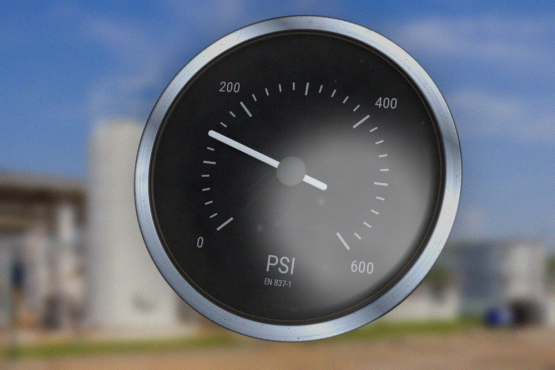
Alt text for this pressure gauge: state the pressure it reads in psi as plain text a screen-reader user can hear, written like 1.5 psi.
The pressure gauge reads 140 psi
